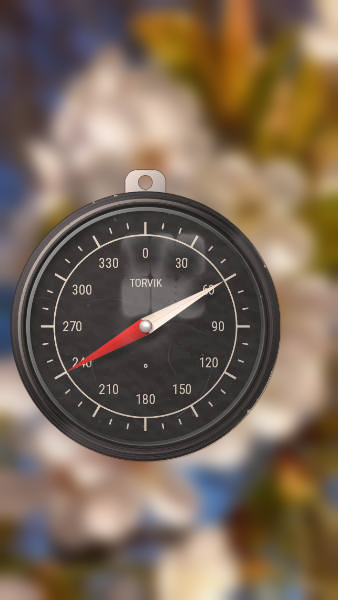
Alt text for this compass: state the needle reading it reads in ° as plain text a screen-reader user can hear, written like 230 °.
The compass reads 240 °
